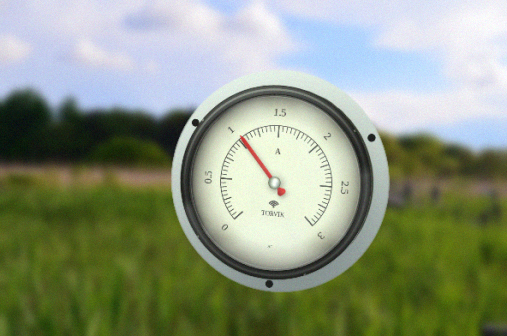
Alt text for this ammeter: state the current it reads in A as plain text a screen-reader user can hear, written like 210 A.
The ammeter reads 1.05 A
